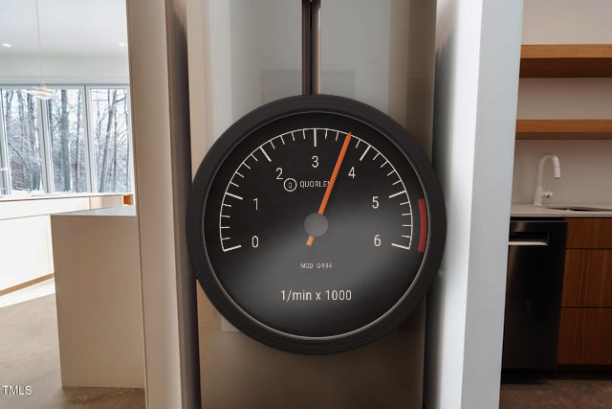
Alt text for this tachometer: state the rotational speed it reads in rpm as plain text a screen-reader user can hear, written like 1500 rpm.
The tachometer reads 3600 rpm
